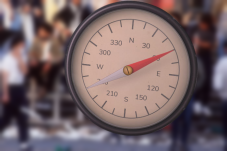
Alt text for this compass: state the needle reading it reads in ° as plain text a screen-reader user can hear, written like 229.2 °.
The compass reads 60 °
